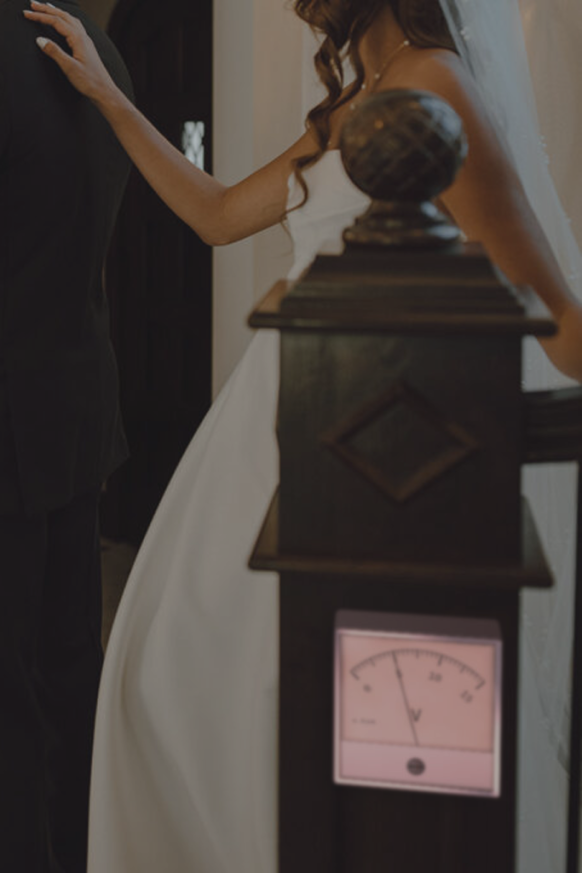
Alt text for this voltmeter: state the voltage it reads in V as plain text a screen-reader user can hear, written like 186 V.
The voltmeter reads 5 V
